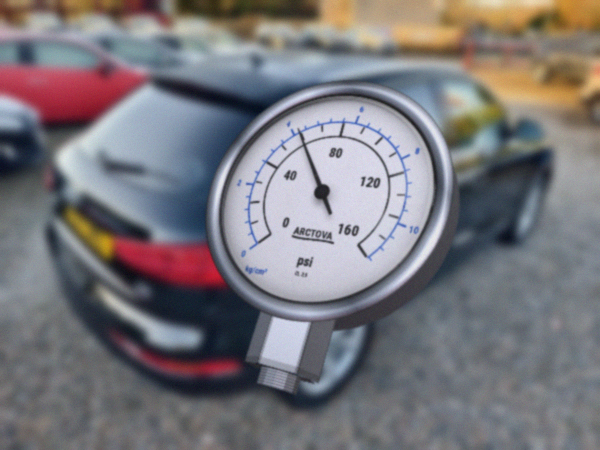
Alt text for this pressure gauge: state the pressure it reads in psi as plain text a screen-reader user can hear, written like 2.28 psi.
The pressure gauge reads 60 psi
